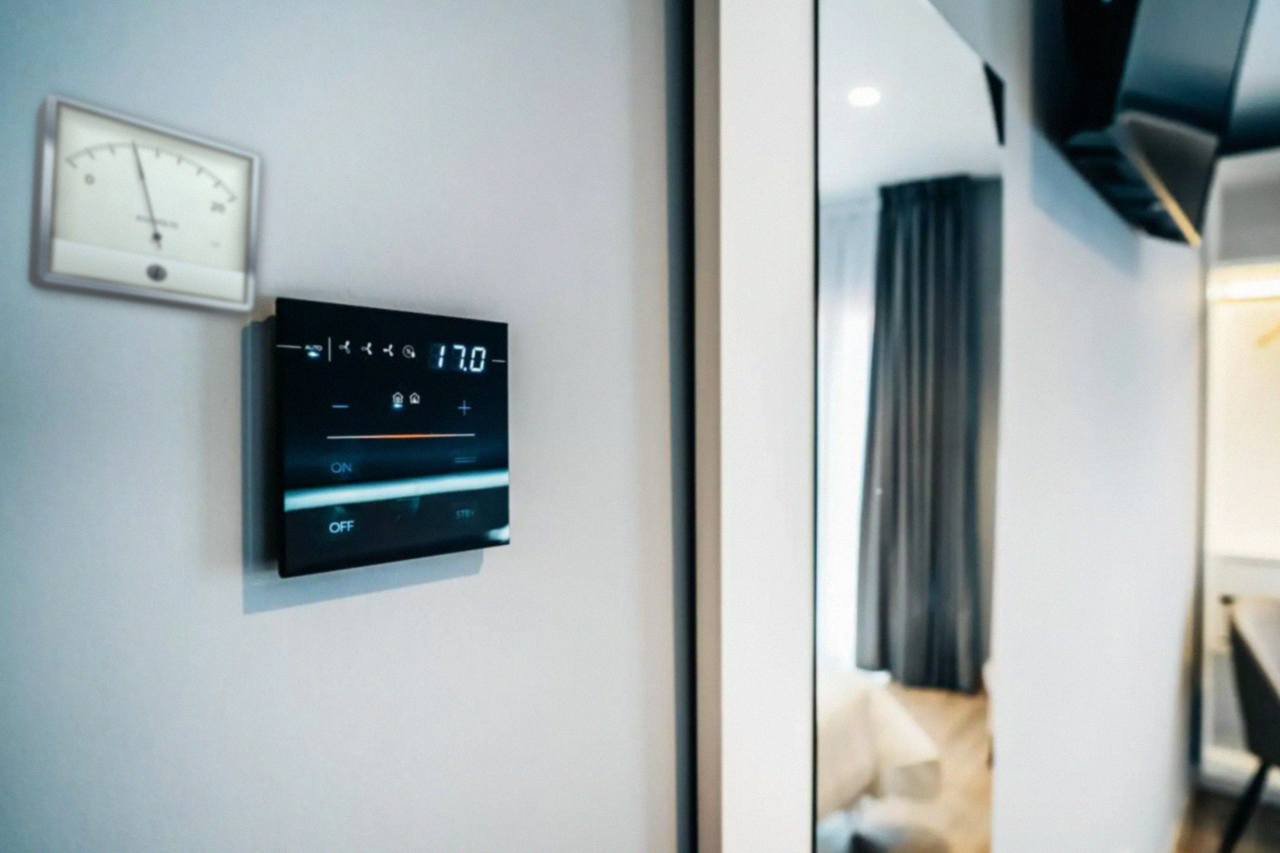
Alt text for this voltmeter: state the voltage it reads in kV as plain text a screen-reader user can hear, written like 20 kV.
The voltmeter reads 7.5 kV
